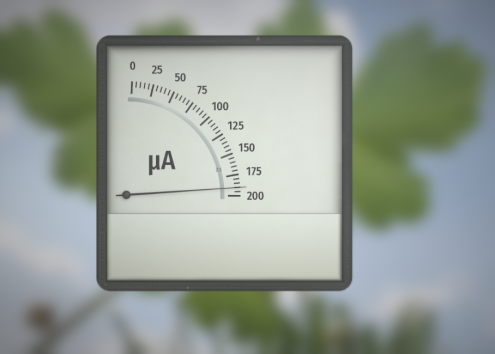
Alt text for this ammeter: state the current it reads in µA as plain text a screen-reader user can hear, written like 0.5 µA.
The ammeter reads 190 µA
